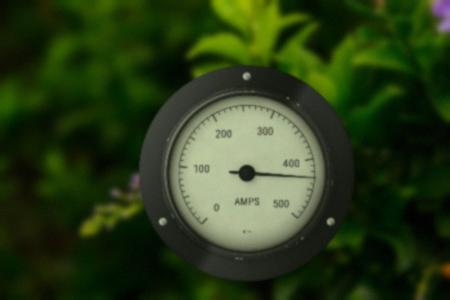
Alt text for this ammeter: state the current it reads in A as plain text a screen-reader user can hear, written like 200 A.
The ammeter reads 430 A
